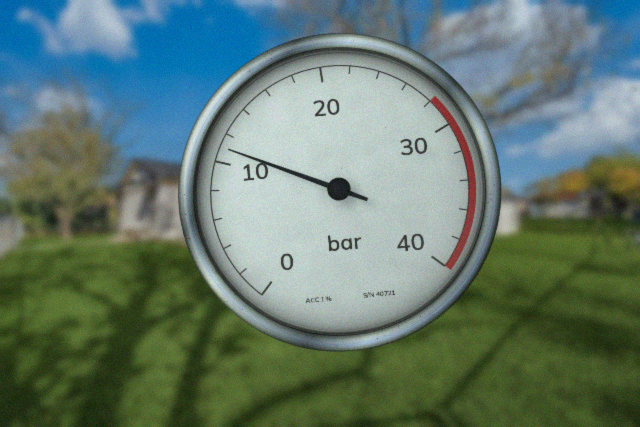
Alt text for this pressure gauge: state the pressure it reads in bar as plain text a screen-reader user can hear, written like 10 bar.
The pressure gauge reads 11 bar
